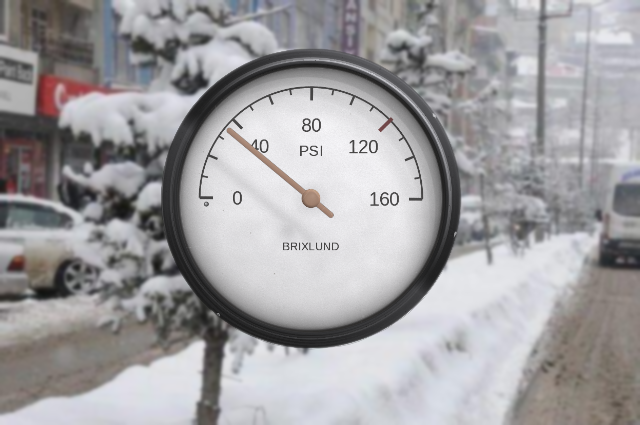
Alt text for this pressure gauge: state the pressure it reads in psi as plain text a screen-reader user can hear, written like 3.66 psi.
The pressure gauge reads 35 psi
